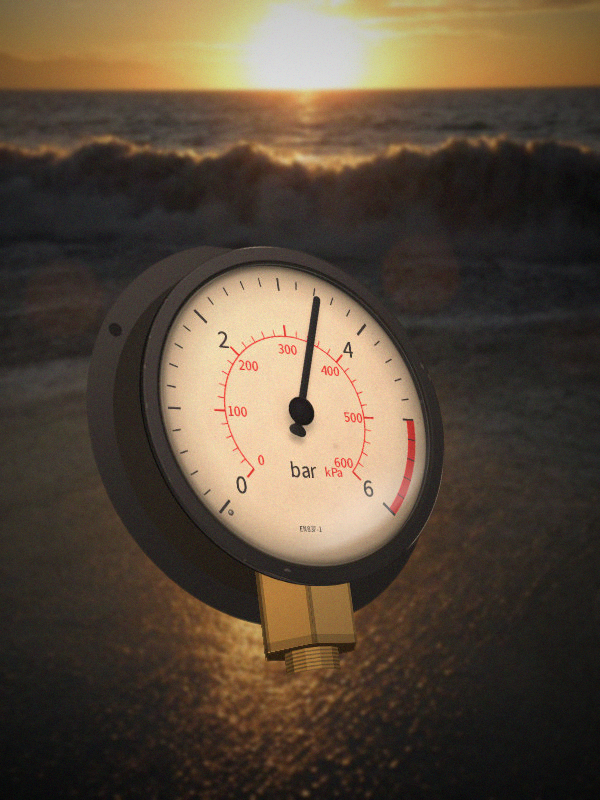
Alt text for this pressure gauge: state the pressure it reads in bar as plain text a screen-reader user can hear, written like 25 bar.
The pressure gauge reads 3.4 bar
